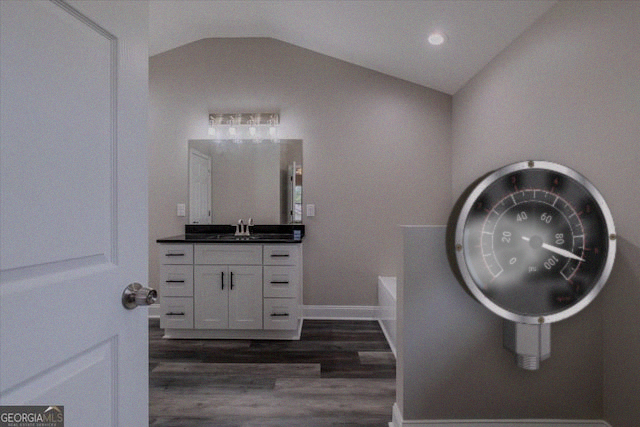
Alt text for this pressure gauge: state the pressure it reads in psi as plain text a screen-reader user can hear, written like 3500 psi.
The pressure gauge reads 90 psi
